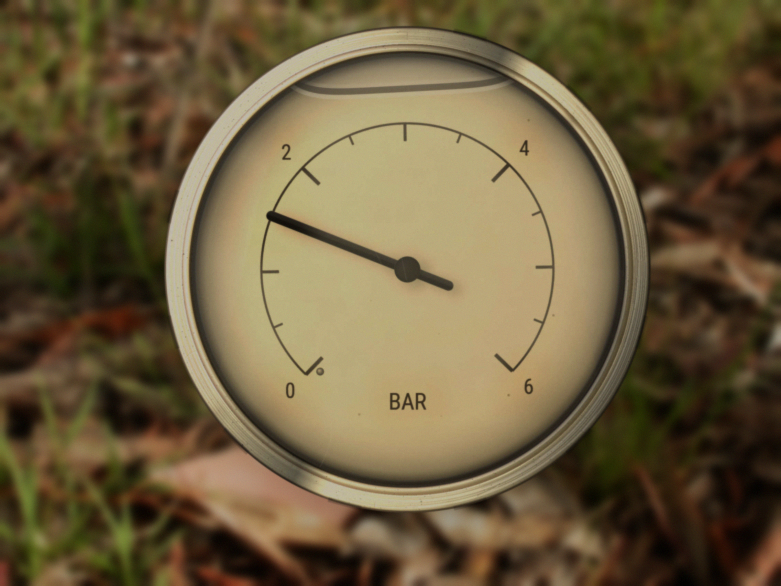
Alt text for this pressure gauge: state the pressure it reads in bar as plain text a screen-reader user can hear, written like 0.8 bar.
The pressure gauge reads 1.5 bar
